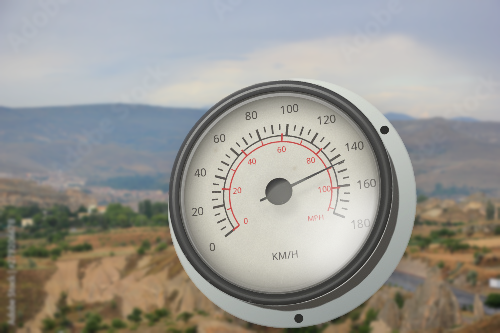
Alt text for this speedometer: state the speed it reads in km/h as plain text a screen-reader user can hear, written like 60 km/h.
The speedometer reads 145 km/h
